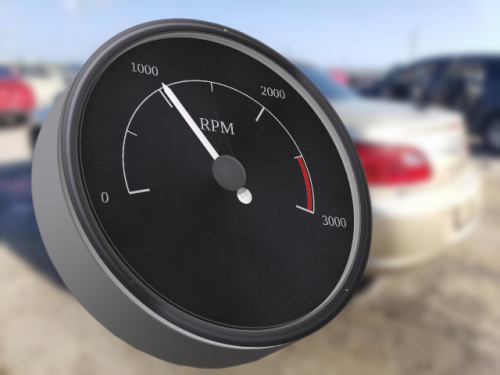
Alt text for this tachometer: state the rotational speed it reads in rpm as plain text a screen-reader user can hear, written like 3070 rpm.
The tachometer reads 1000 rpm
